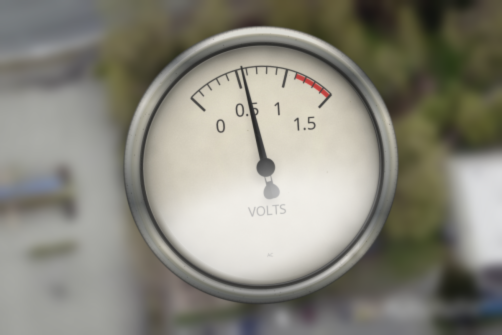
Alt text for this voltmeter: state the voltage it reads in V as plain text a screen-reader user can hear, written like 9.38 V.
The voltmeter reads 0.55 V
